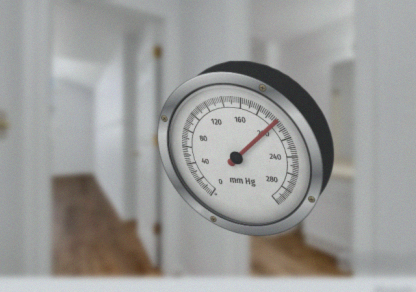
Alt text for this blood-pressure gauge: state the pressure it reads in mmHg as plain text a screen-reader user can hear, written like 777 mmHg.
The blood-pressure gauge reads 200 mmHg
